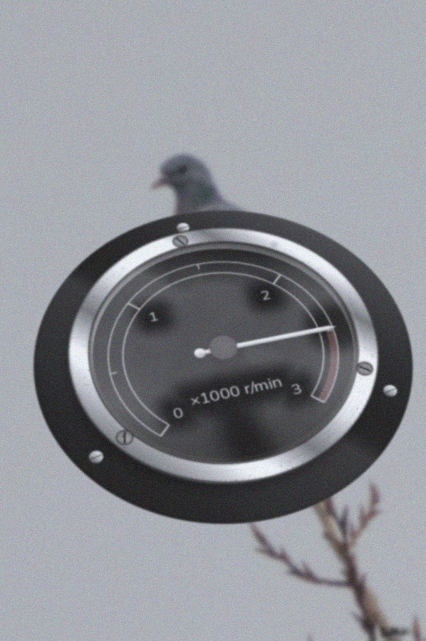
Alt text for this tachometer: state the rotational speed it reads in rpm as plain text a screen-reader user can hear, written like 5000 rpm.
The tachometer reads 2500 rpm
